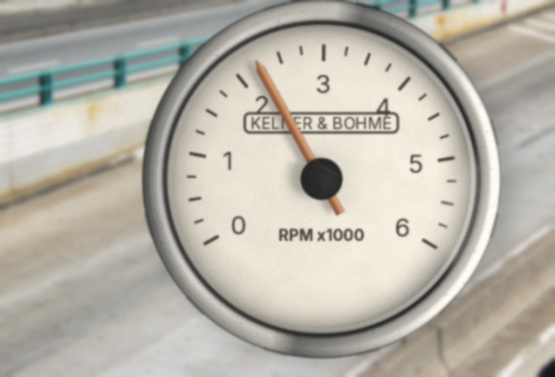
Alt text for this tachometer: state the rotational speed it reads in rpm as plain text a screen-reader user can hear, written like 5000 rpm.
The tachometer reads 2250 rpm
